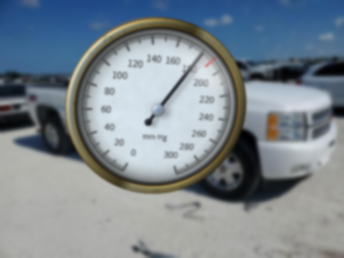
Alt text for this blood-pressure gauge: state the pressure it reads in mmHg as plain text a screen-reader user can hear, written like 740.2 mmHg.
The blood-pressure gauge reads 180 mmHg
